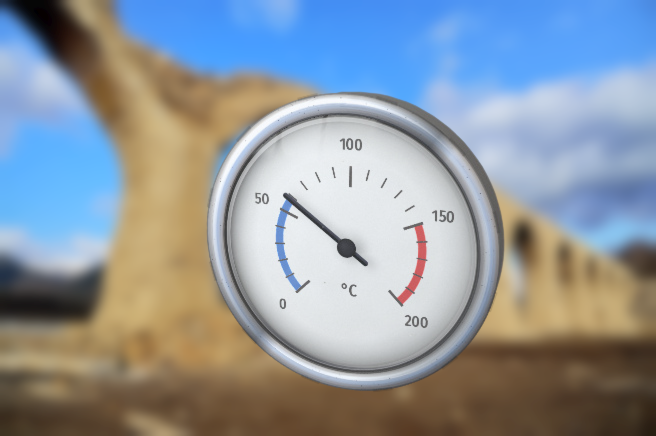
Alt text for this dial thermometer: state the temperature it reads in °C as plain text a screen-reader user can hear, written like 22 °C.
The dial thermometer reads 60 °C
